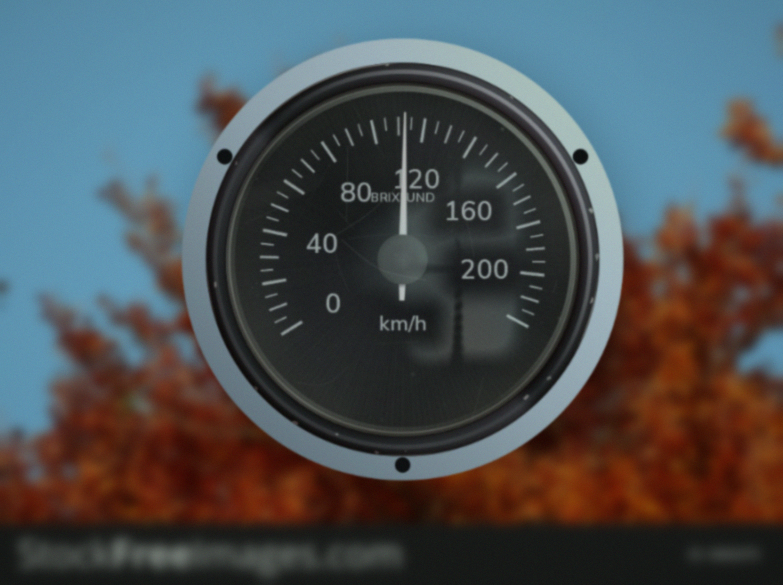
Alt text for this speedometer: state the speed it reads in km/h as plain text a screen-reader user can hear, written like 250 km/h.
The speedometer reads 112.5 km/h
